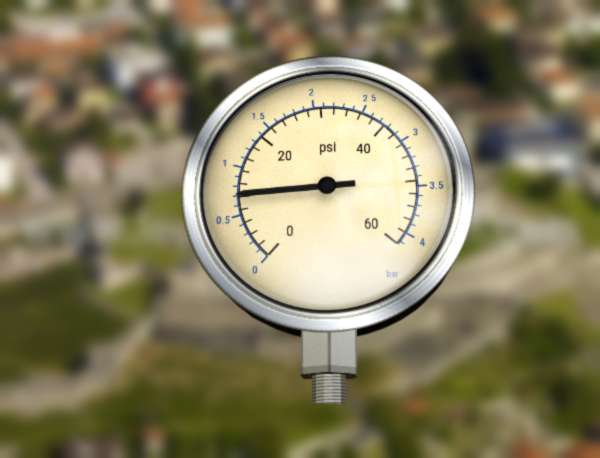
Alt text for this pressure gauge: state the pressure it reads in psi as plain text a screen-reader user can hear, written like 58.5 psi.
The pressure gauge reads 10 psi
